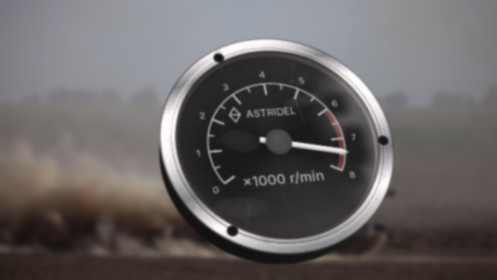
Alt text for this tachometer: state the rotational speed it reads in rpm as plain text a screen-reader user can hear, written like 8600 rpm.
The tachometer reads 7500 rpm
